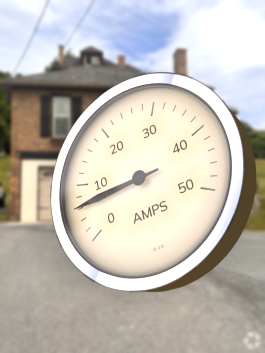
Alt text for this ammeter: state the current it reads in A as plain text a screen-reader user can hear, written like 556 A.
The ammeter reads 6 A
